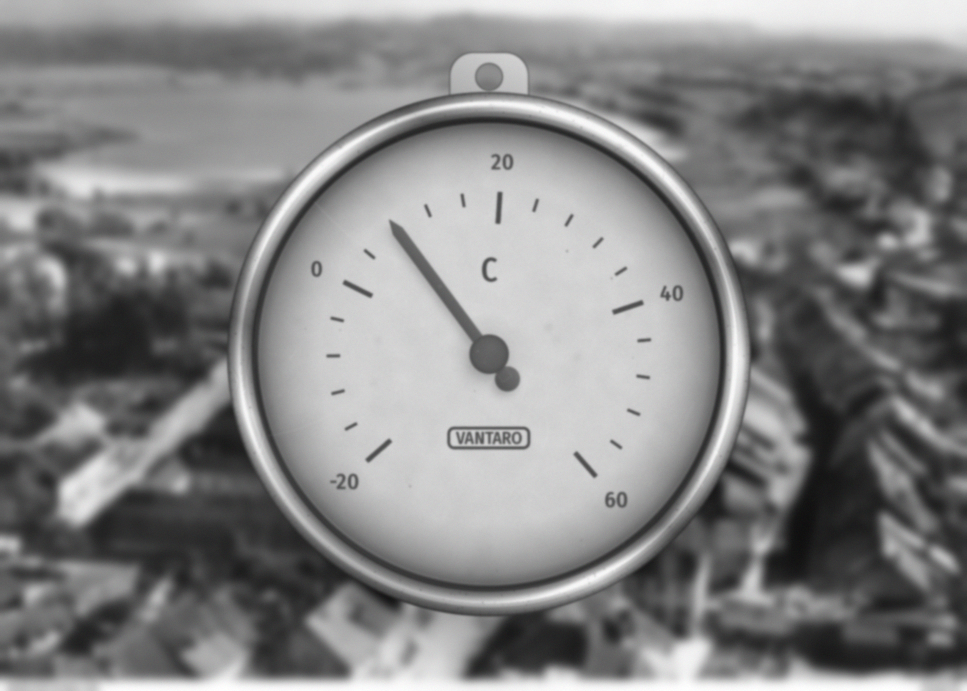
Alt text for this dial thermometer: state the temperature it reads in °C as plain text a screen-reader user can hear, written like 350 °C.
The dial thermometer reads 8 °C
